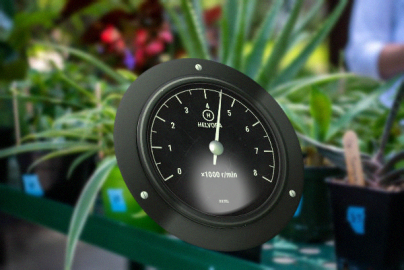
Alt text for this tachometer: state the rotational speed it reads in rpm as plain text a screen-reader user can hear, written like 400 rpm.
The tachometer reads 4500 rpm
